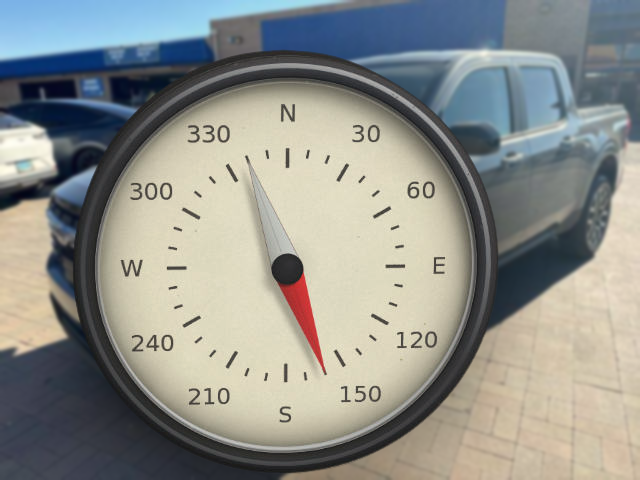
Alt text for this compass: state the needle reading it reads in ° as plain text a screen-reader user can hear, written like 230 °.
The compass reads 160 °
